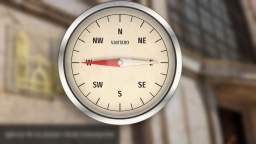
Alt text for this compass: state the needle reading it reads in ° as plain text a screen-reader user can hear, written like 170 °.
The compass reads 270 °
